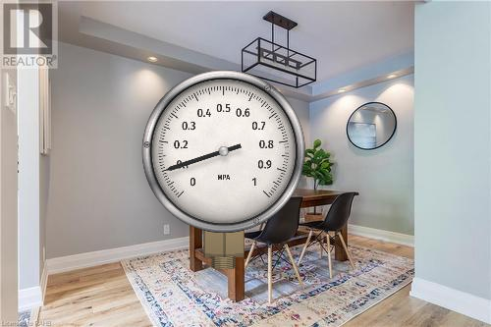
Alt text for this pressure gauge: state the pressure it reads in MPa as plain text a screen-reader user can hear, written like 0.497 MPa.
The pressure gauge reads 0.1 MPa
